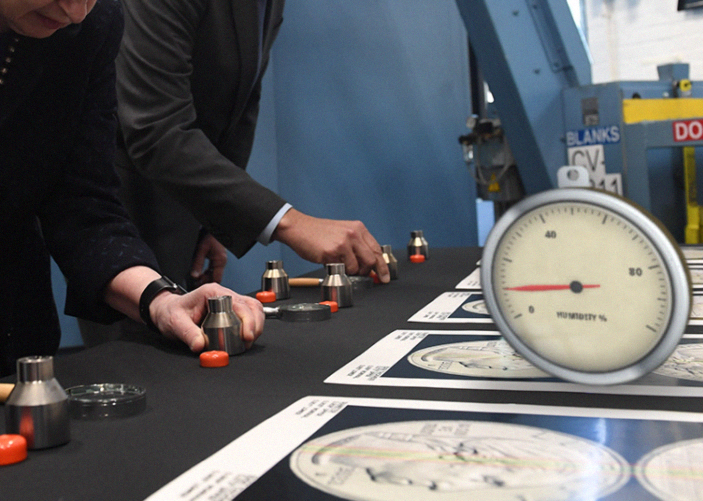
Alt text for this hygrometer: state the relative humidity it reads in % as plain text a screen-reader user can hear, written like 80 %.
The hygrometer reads 10 %
